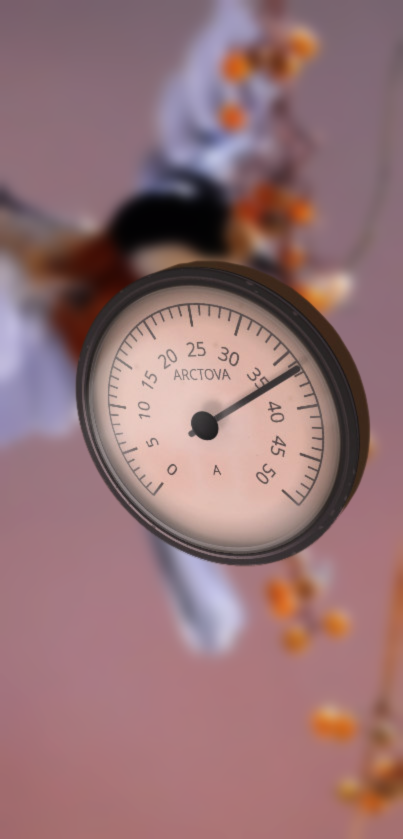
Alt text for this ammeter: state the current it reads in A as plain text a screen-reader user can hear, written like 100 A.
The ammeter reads 36.5 A
